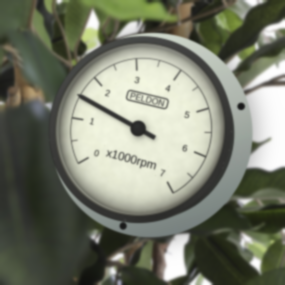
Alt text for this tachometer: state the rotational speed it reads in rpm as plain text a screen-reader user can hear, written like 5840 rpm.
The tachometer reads 1500 rpm
